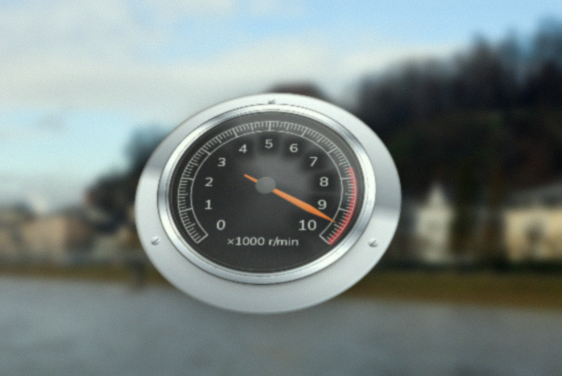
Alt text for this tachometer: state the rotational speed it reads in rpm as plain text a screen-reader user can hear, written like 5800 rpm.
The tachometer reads 9500 rpm
